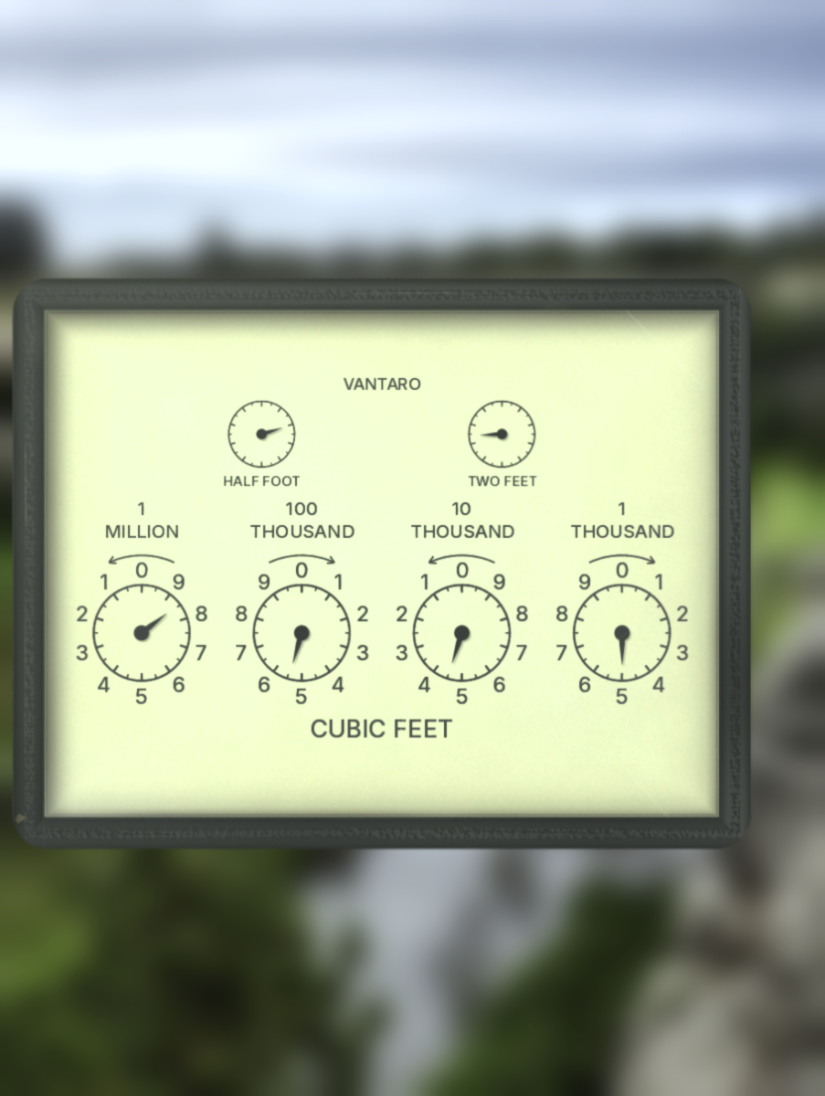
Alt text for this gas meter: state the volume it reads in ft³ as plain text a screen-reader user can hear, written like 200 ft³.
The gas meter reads 854500 ft³
